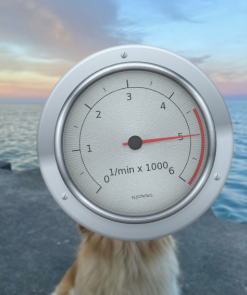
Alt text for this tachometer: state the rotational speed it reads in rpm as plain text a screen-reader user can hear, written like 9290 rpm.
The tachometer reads 5000 rpm
